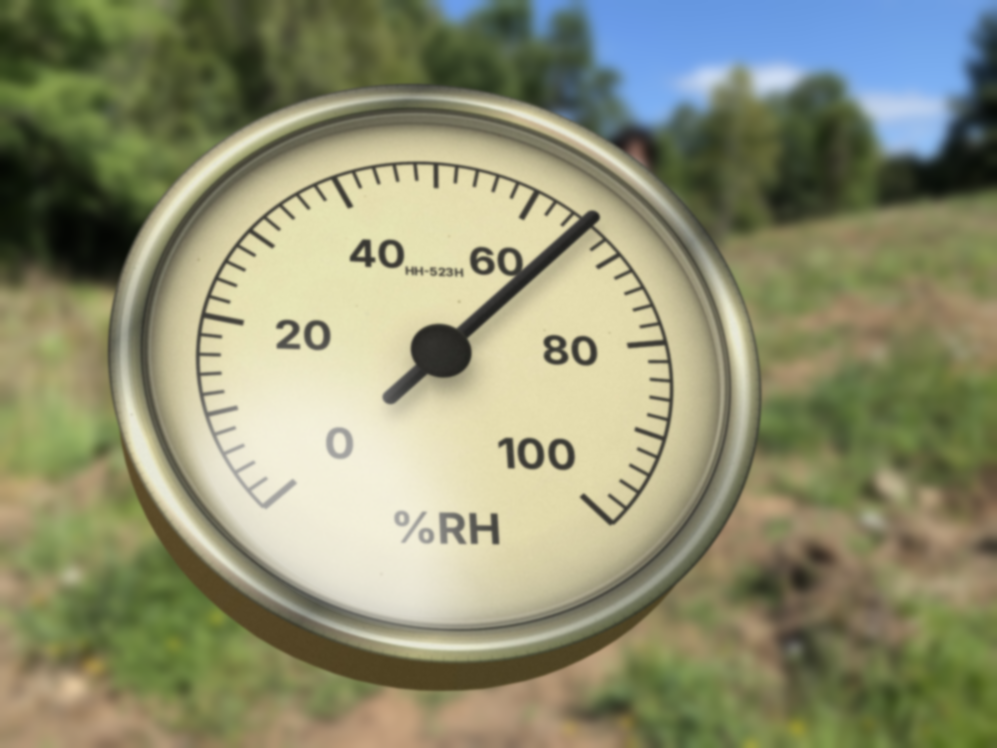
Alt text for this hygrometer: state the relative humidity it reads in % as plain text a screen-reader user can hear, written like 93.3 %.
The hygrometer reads 66 %
